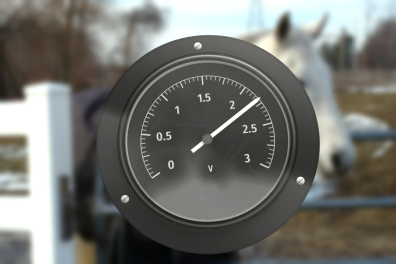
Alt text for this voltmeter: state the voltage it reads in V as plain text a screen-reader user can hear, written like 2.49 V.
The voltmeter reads 2.2 V
